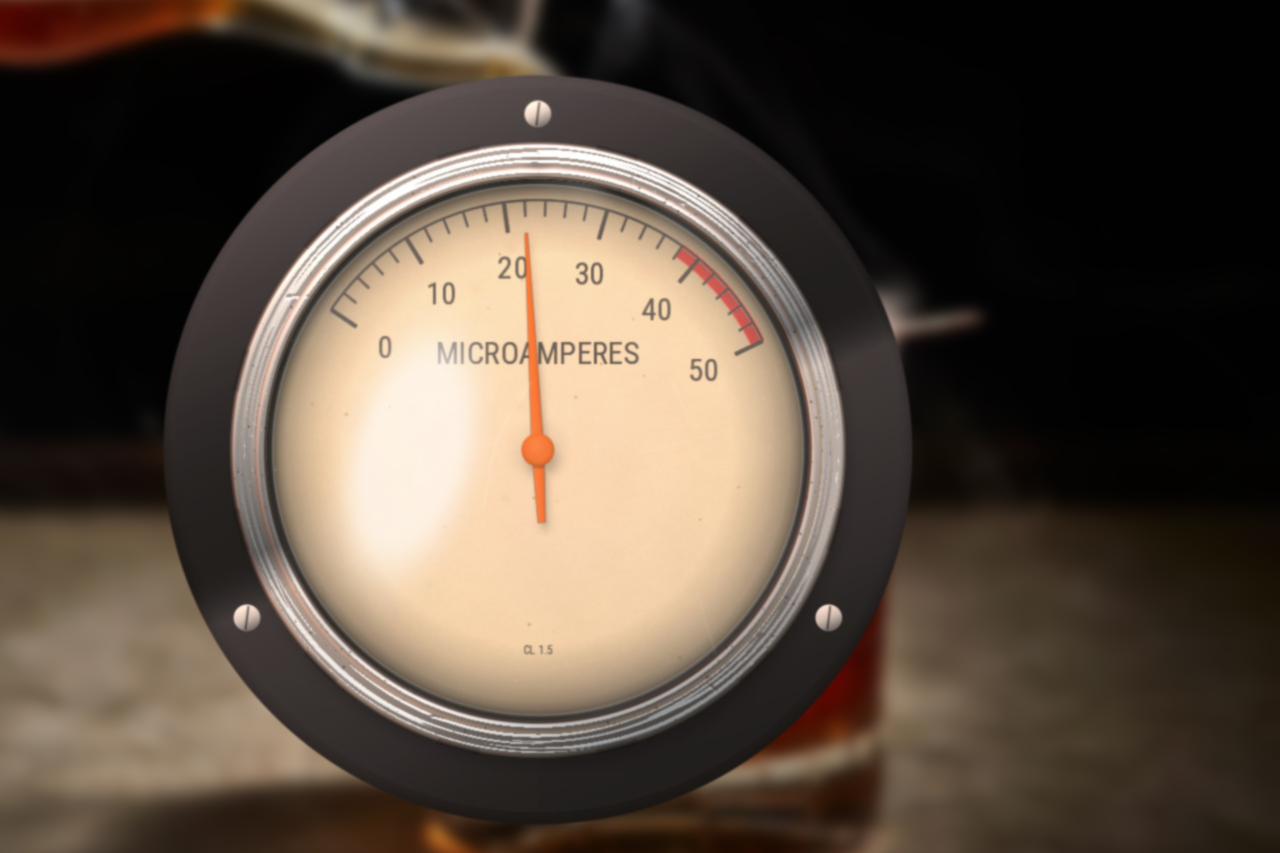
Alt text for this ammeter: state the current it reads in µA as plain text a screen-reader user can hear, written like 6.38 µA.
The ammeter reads 22 µA
